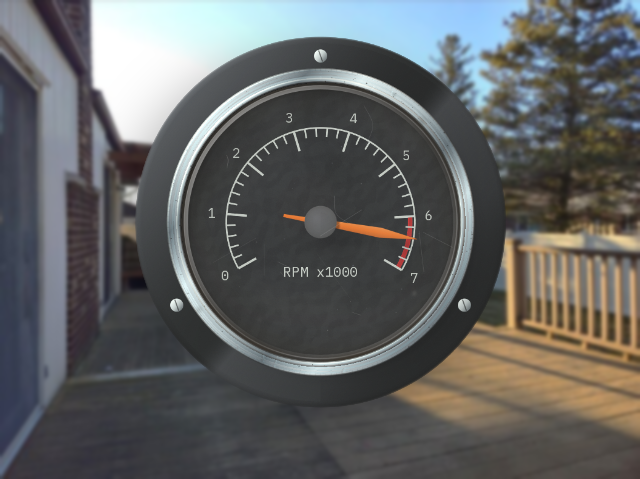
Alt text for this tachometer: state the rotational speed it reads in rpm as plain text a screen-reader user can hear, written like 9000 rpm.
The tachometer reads 6400 rpm
